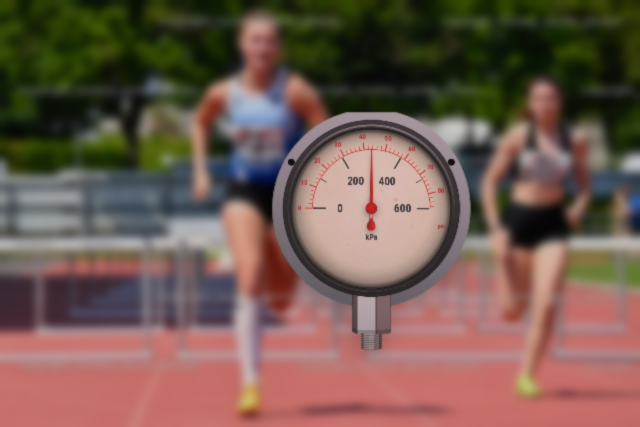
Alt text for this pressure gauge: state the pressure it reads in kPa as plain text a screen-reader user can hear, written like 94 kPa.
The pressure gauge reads 300 kPa
